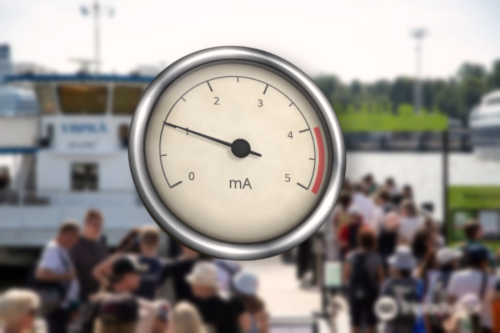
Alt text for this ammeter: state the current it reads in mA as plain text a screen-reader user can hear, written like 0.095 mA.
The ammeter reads 1 mA
